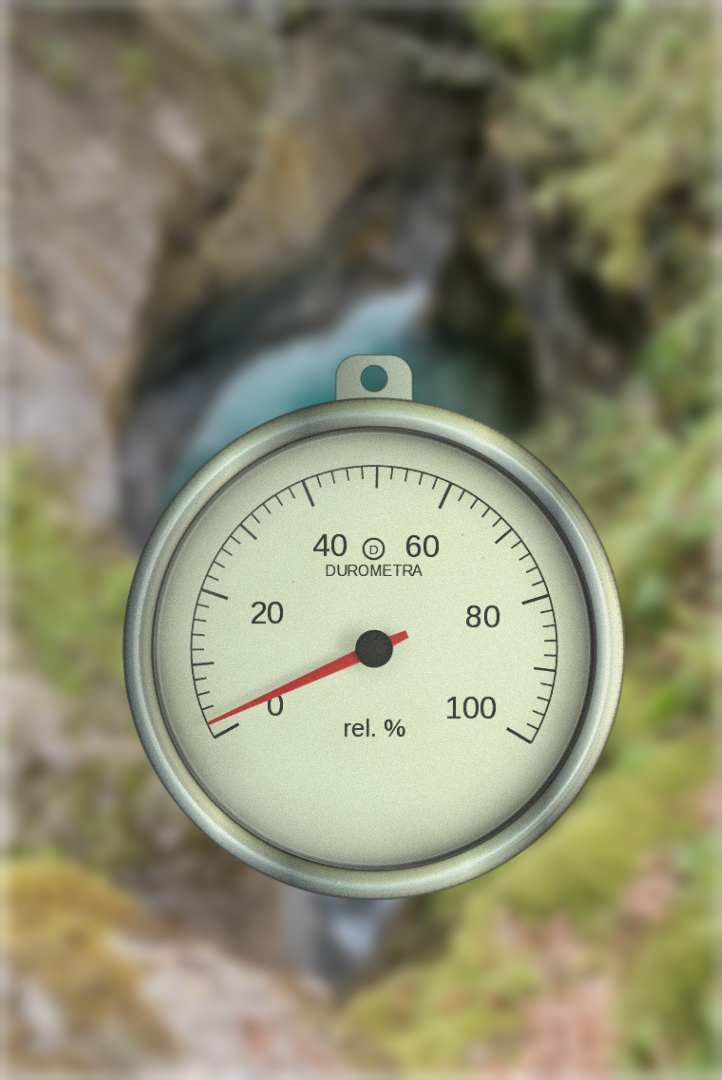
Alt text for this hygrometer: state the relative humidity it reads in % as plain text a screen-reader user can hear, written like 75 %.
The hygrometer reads 2 %
